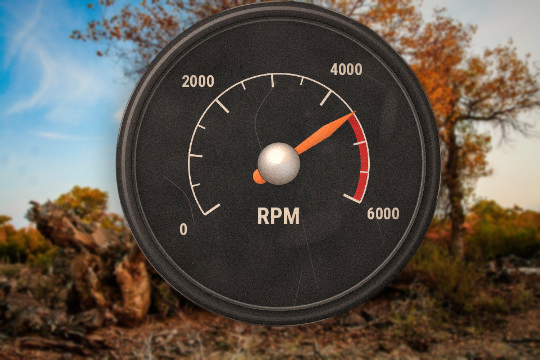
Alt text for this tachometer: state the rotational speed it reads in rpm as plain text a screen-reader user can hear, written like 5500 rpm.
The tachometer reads 4500 rpm
